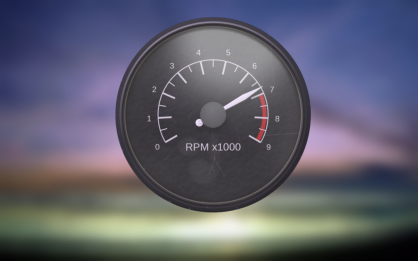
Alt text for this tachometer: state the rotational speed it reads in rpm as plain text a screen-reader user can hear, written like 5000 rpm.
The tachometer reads 6750 rpm
